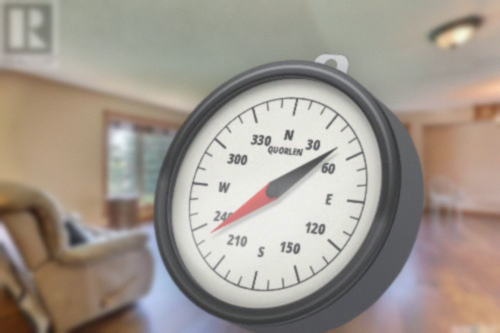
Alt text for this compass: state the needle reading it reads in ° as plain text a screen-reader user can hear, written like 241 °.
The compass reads 230 °
